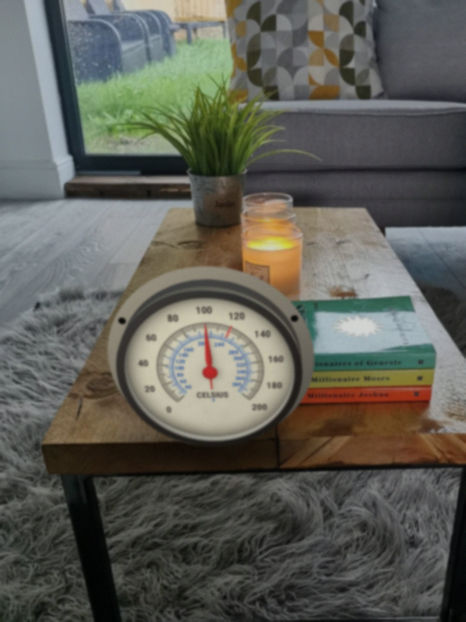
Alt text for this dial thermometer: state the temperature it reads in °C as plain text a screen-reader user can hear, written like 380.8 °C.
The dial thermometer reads 100 °C
